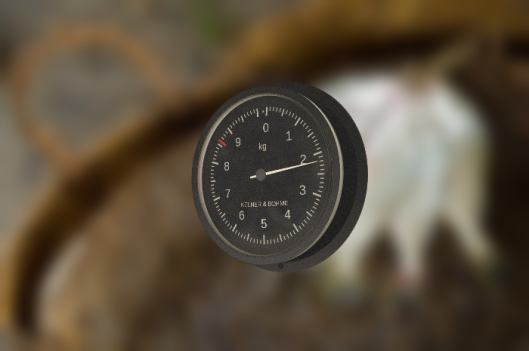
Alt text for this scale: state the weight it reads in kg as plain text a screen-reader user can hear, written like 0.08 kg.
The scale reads 2.2 kg
